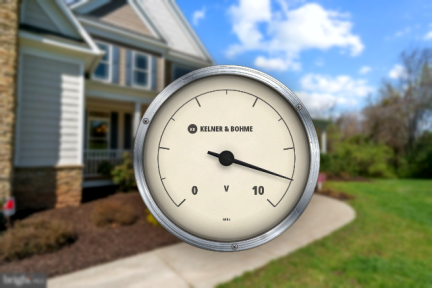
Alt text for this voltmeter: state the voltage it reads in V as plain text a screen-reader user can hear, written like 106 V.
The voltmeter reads 9 V
